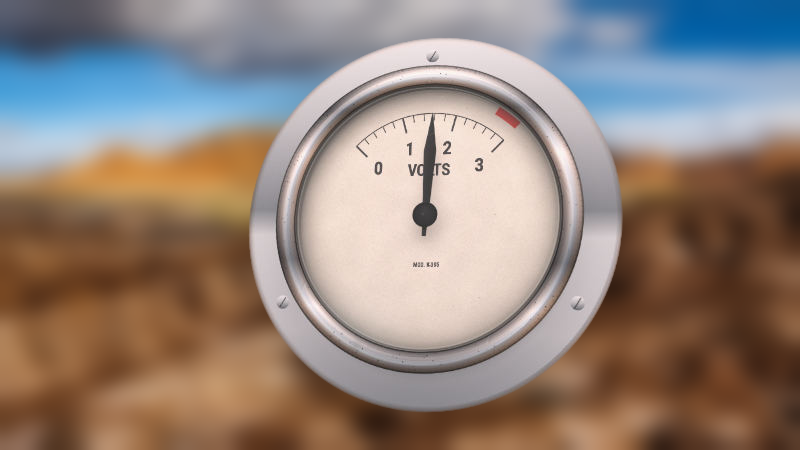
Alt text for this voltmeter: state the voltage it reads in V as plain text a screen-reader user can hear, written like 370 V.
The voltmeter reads 1.6 V
